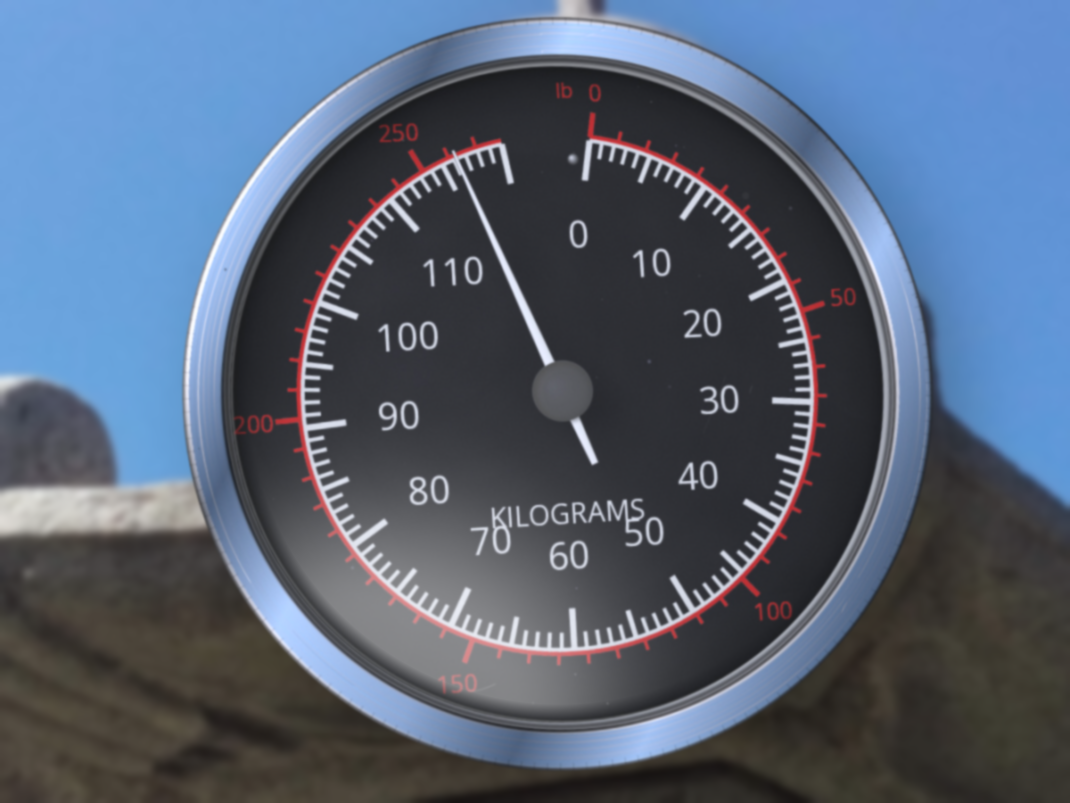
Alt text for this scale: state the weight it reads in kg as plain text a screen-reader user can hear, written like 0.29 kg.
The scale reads 116 kg
